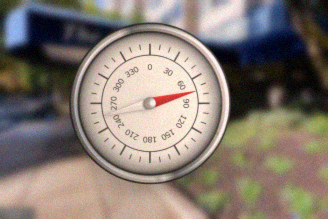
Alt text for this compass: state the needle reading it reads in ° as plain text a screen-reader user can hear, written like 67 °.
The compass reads 75 °
